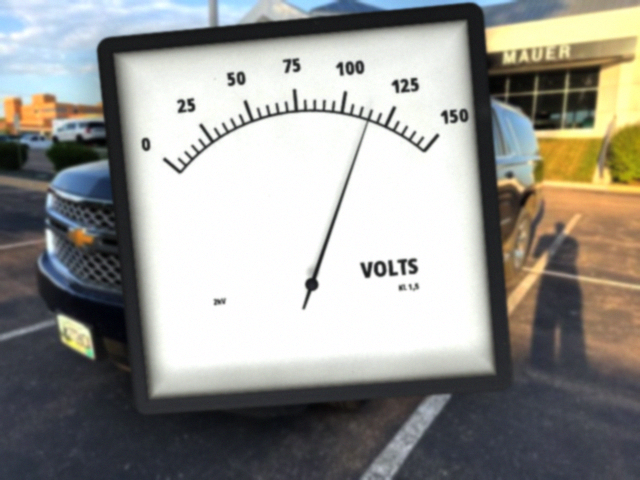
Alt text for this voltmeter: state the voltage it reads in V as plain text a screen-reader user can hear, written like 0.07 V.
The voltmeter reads 115 V
